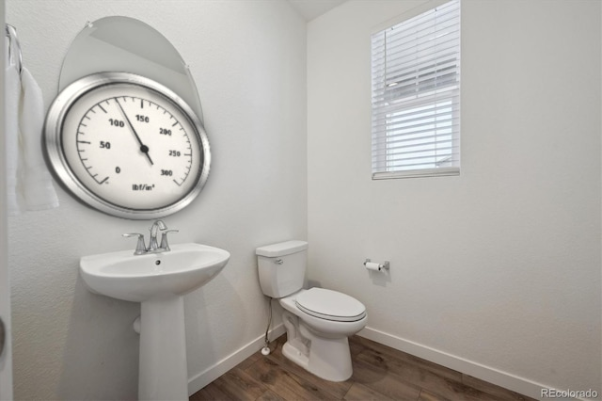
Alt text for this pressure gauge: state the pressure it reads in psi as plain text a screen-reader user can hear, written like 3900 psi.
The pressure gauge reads 120 psi
